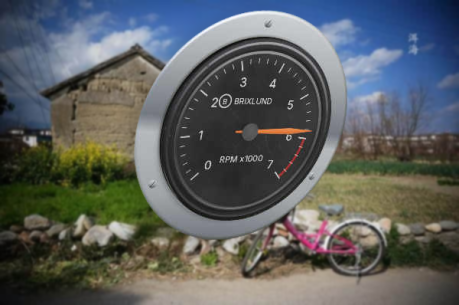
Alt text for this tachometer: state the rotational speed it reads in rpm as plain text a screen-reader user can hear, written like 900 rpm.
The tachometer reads 5800 rpm
